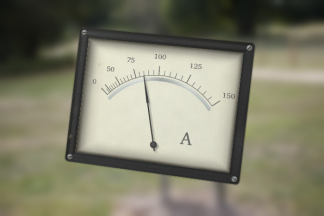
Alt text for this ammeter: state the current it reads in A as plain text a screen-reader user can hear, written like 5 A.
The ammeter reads 85 A
